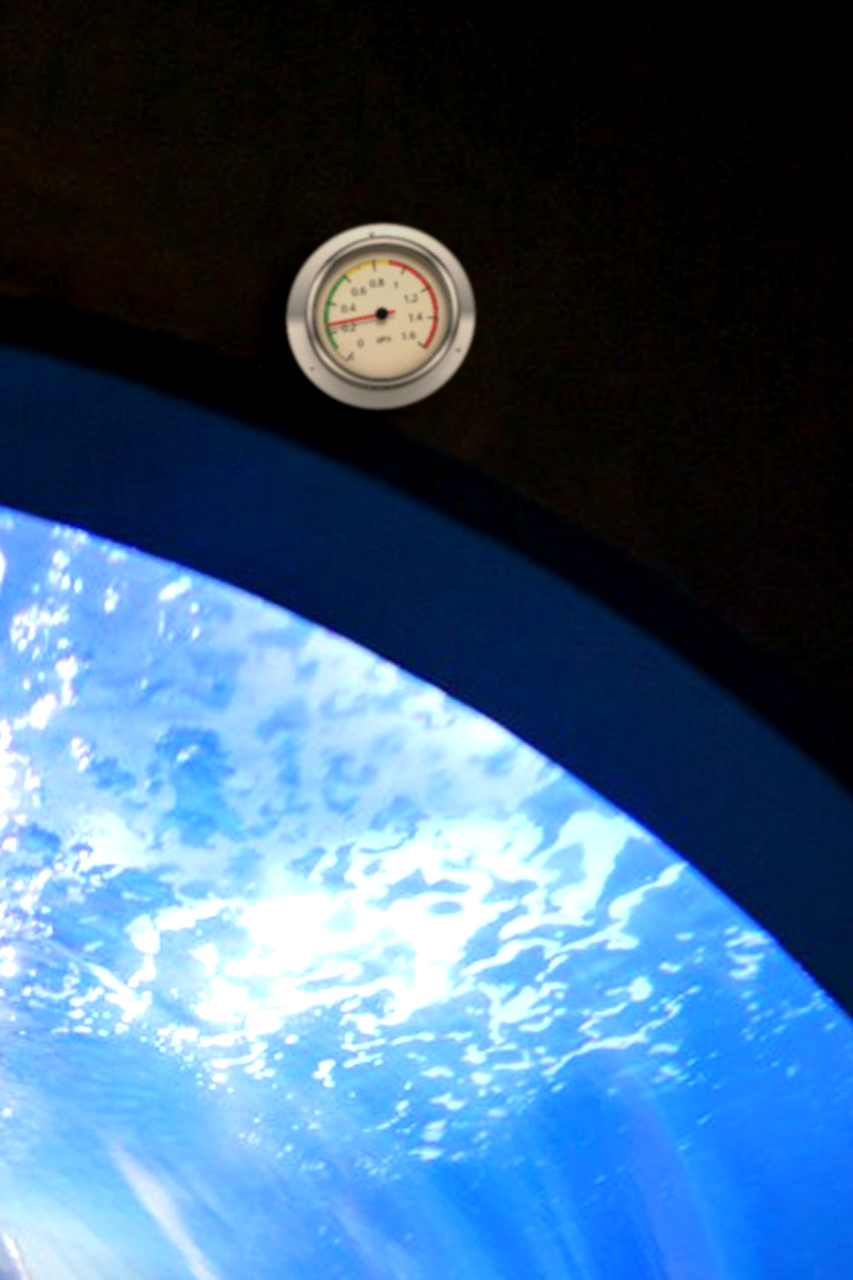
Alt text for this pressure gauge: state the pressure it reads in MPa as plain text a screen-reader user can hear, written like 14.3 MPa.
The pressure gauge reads 0.25 MPa
